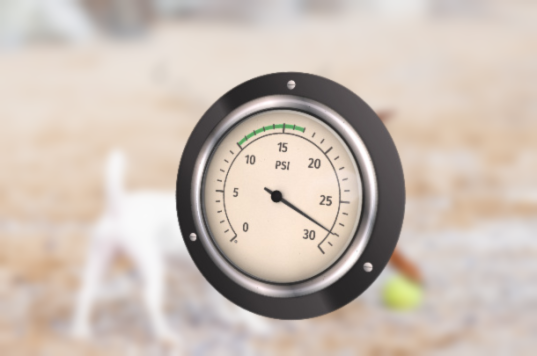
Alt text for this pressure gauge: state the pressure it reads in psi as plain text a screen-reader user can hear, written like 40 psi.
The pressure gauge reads 28 psi
